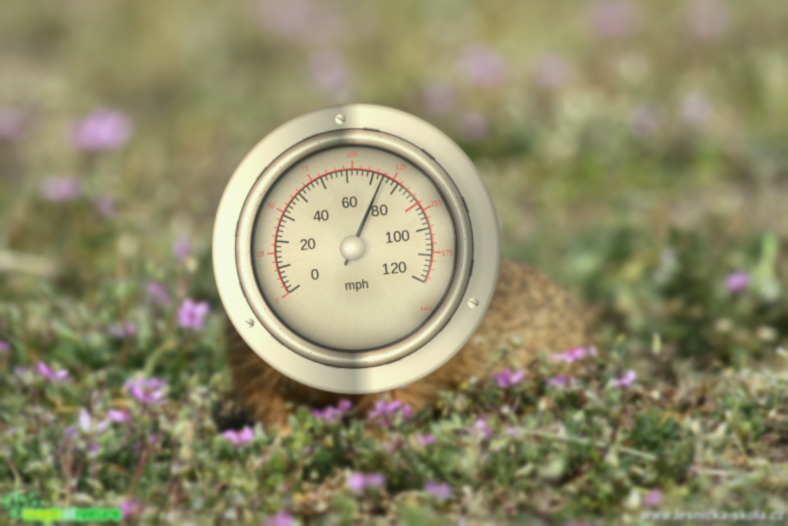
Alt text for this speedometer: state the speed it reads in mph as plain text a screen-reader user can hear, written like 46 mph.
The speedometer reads 74 mph
